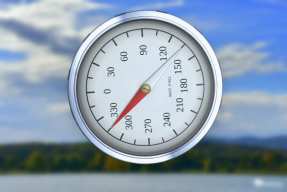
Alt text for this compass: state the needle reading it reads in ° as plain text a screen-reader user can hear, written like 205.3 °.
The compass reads 315 °
